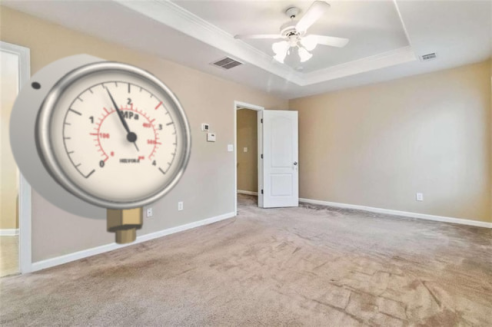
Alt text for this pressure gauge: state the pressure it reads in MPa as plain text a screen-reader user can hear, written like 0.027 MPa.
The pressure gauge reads 1.6 MPa
